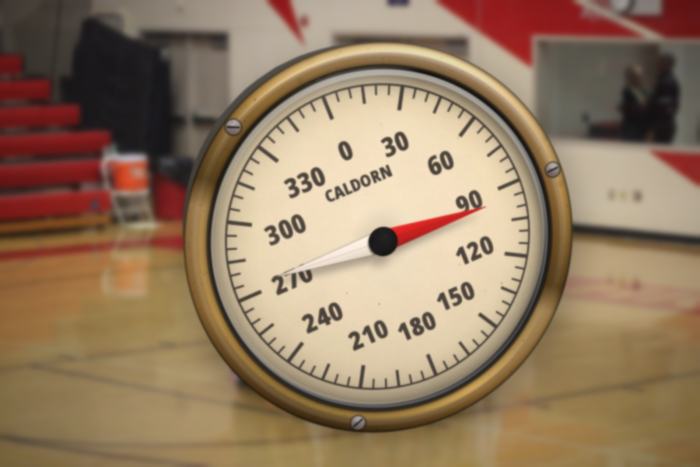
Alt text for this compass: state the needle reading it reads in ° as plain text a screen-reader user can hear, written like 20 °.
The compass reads 95 °
